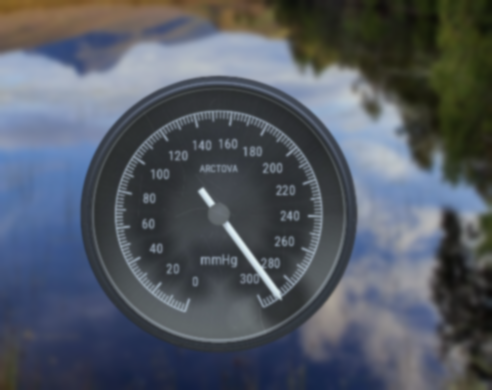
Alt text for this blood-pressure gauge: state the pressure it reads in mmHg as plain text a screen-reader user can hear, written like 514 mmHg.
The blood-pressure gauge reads 290 mmHg
